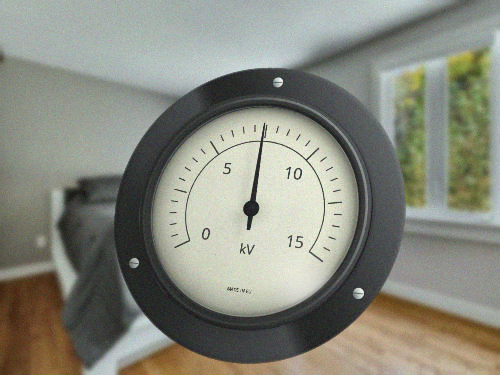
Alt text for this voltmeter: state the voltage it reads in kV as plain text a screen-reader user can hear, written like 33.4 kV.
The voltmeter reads 7.5 kV
